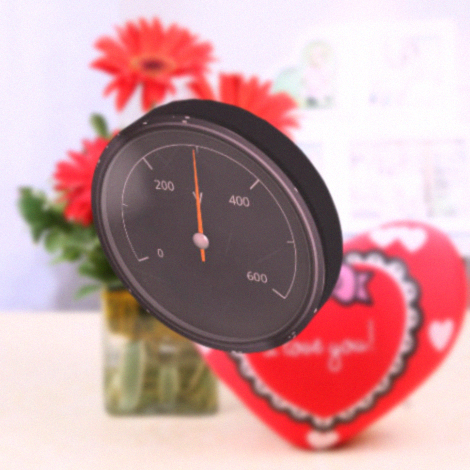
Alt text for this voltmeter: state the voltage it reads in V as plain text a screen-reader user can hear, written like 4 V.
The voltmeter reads 300 V
